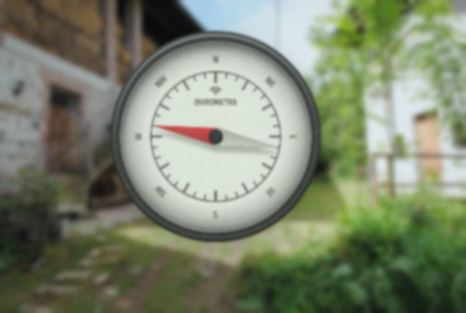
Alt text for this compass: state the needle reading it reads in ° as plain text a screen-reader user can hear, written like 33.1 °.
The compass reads 280 °
